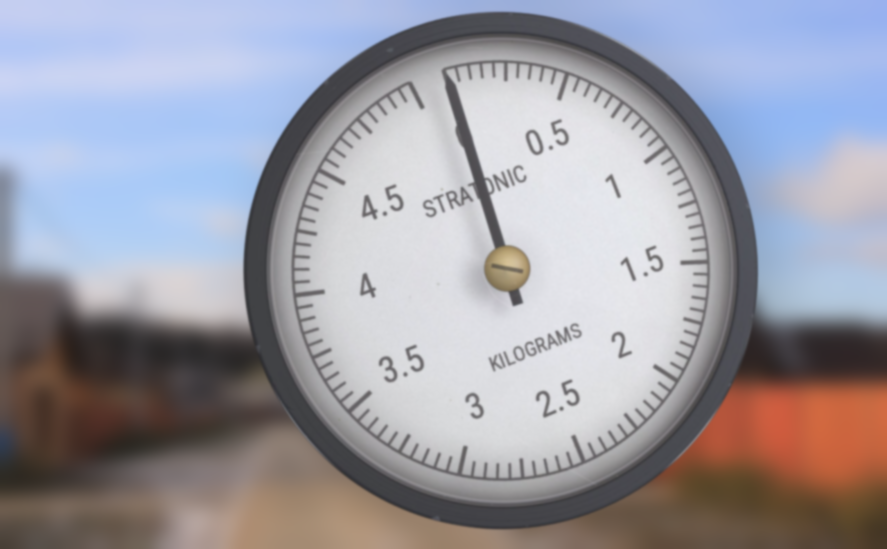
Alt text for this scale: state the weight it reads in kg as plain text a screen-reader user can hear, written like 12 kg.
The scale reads 0 kg
